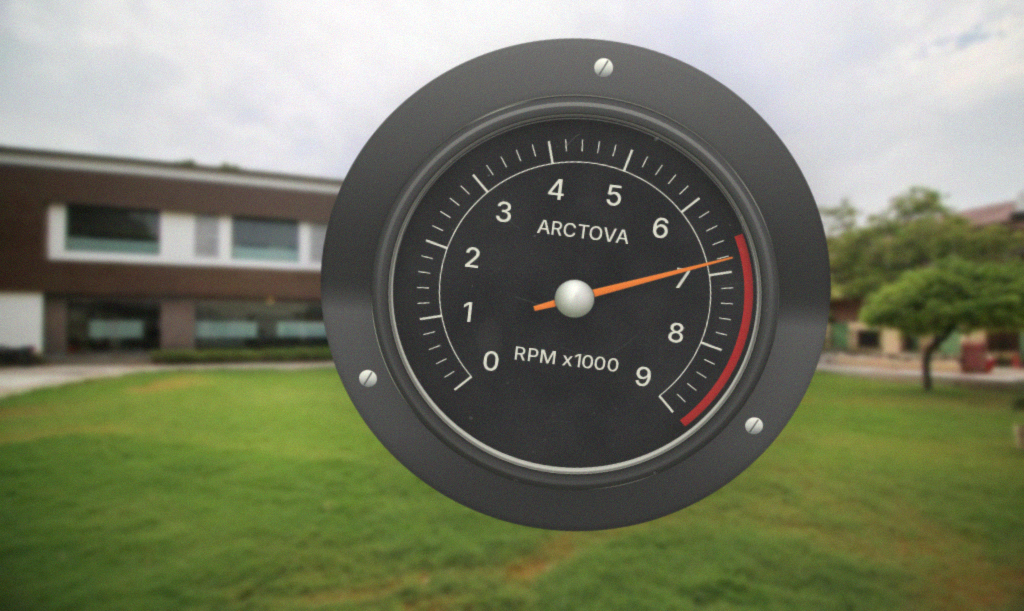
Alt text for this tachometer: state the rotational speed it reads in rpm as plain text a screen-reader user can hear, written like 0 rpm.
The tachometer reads 6800 rpm
